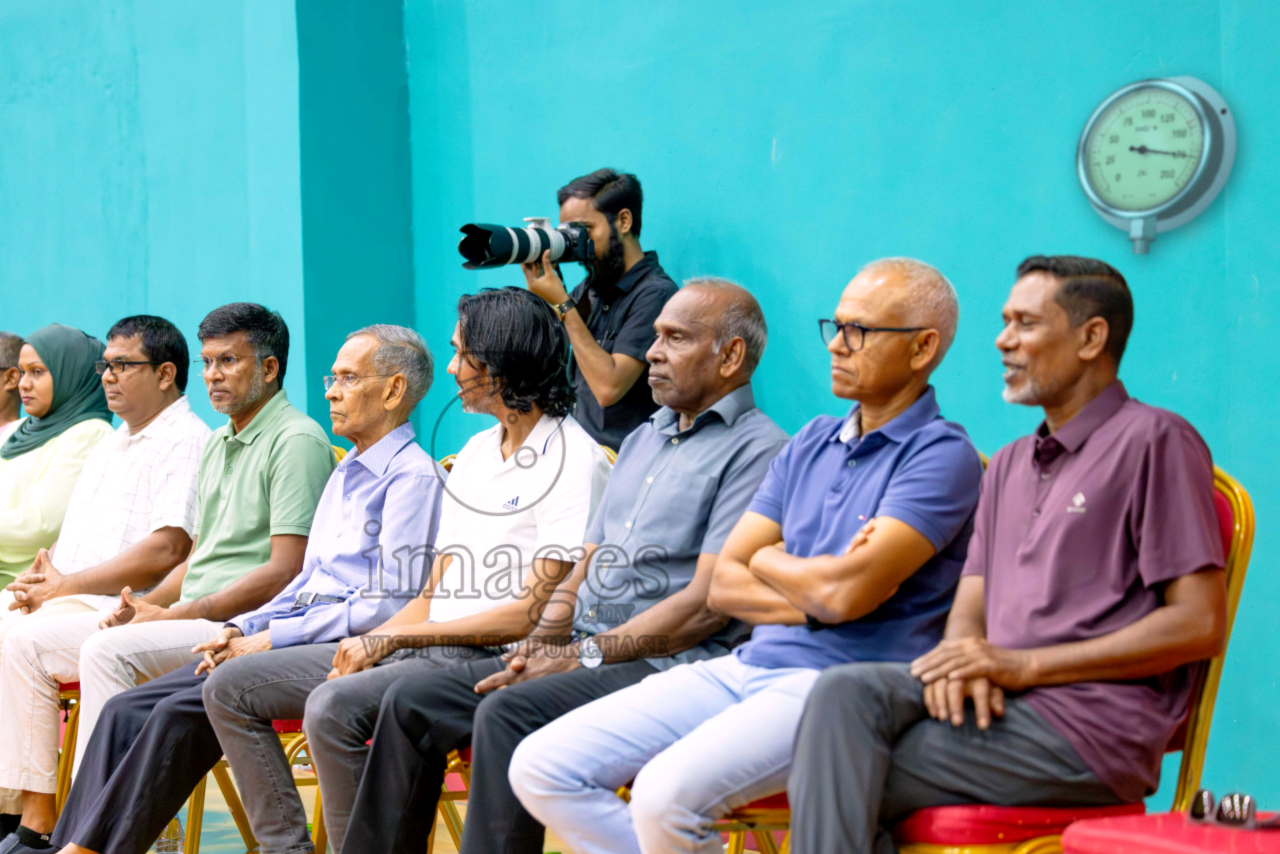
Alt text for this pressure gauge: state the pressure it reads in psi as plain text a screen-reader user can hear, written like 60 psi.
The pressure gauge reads 175 psi
